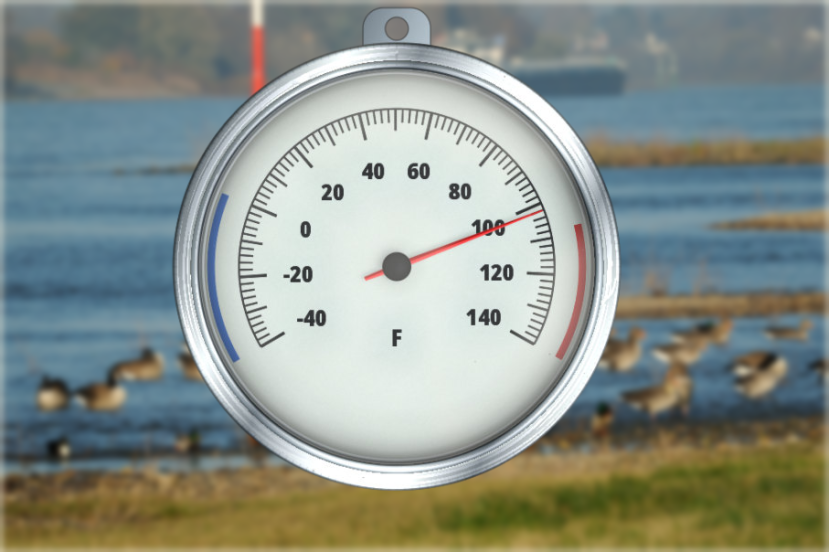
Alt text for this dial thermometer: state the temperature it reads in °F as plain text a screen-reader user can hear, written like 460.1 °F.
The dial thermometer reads 102 °F
